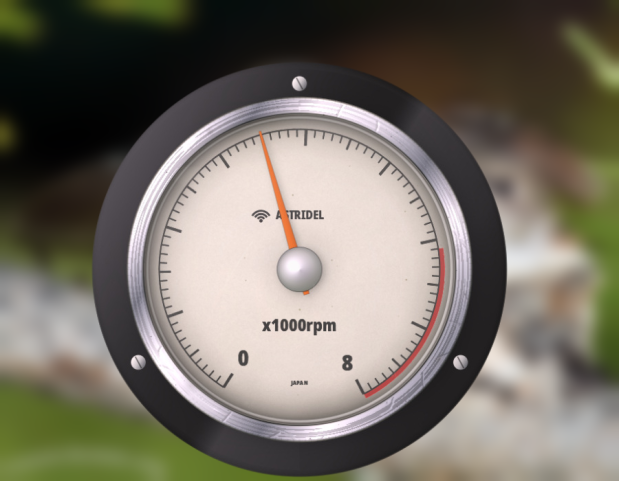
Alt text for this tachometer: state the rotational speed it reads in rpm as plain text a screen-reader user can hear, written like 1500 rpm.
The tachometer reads 3500 rpm
